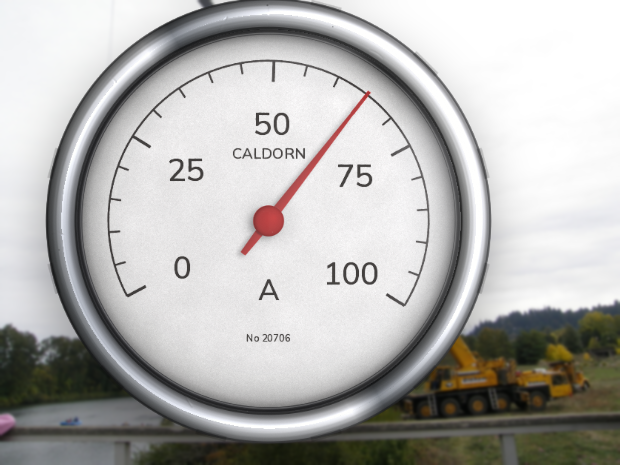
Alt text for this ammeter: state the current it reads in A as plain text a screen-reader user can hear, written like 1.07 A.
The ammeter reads 65 A
